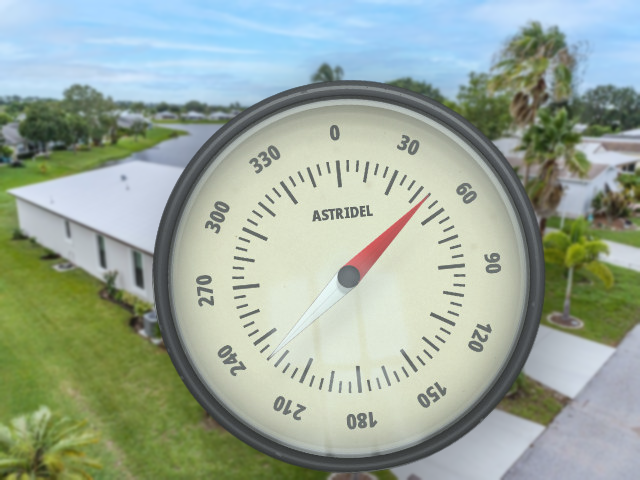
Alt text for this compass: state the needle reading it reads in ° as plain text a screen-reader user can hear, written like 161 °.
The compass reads 50 °
